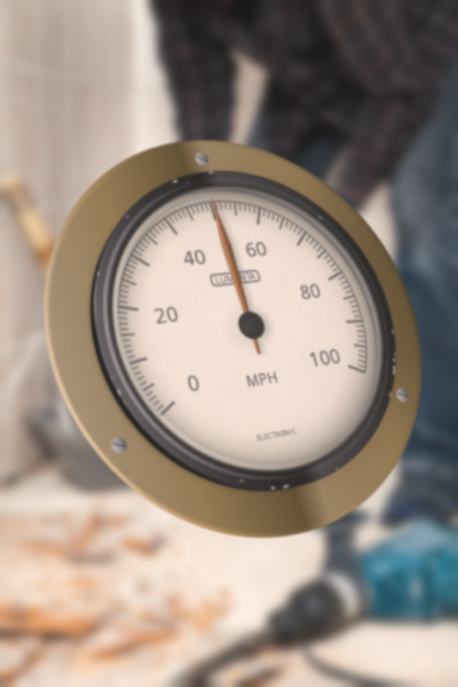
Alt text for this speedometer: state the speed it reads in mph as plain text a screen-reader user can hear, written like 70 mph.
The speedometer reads 50 mph
